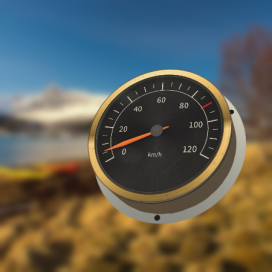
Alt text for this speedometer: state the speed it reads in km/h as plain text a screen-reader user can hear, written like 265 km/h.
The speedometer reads 5 km/h
